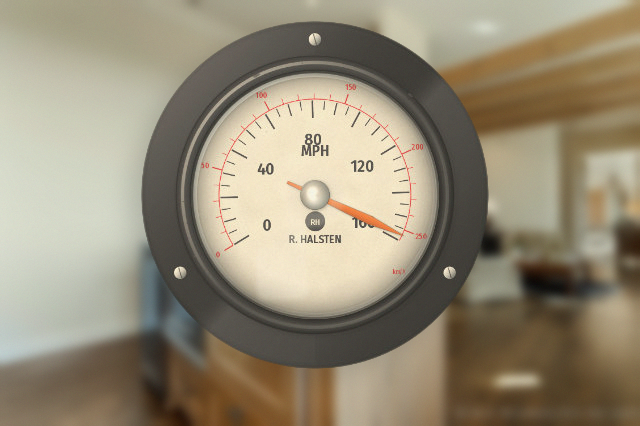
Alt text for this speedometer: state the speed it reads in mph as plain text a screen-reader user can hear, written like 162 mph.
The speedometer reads 157.5 mph
